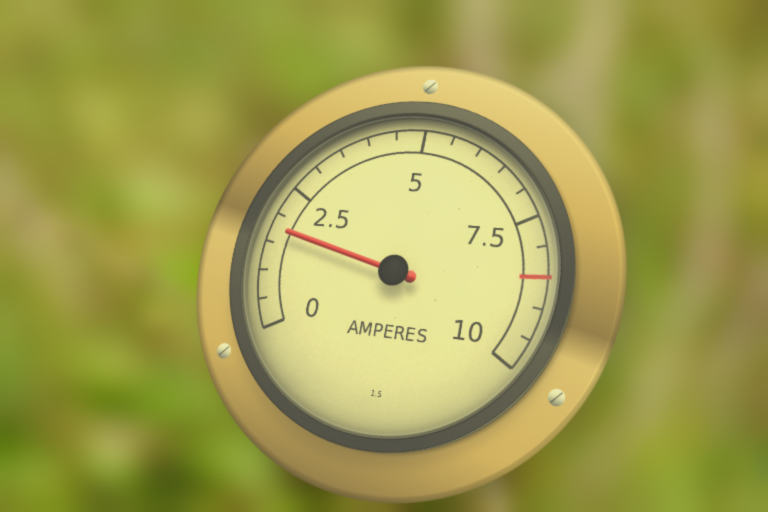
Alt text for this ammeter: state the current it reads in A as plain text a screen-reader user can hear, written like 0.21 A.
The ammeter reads 1.75 A
